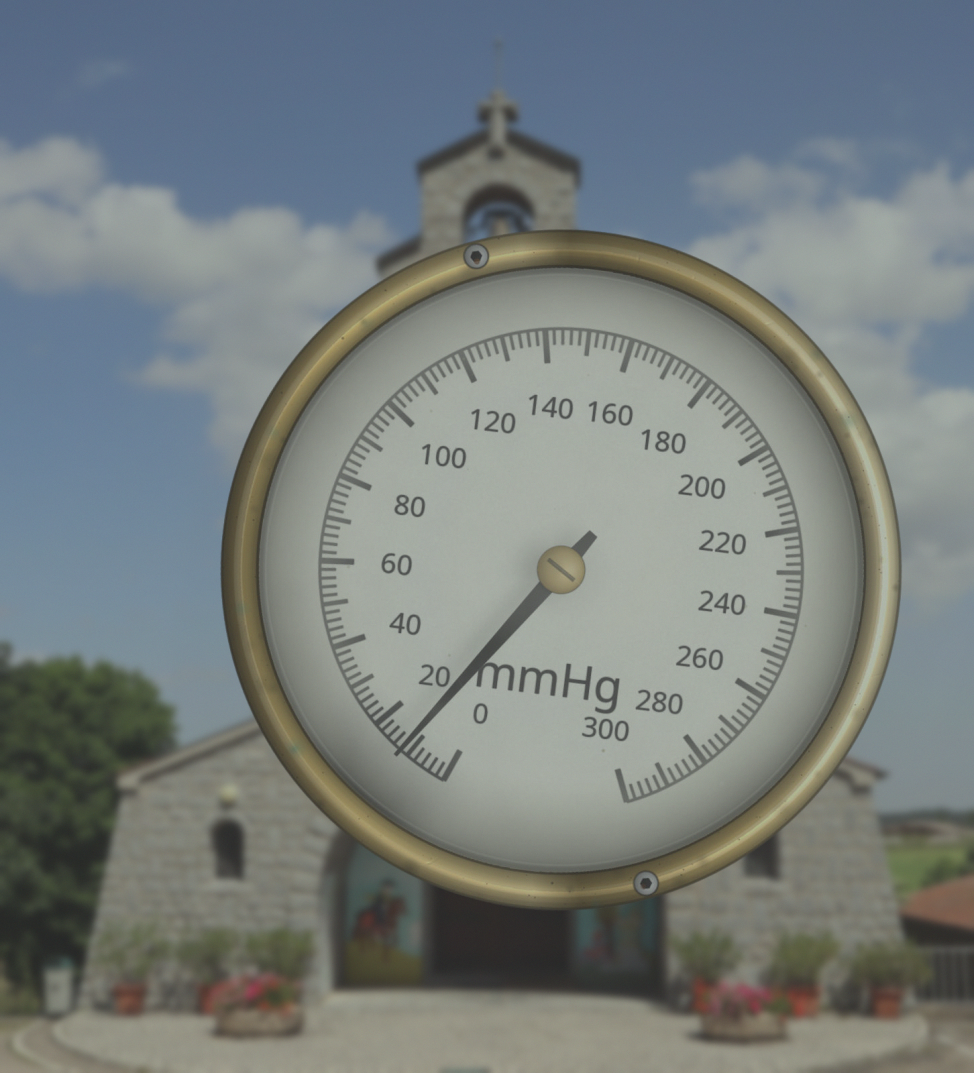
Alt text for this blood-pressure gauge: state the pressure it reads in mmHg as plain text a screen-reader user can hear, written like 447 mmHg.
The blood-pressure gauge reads 12 mmHg
